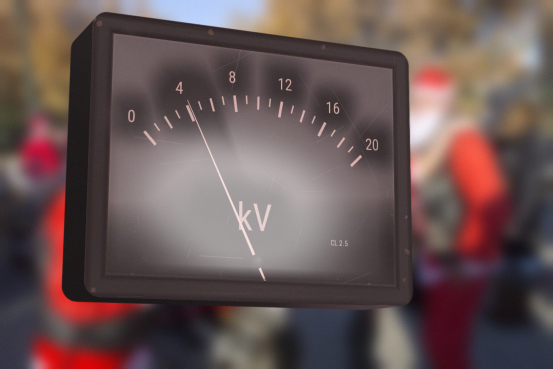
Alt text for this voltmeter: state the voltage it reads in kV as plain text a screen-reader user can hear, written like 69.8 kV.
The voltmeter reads 4 kV
